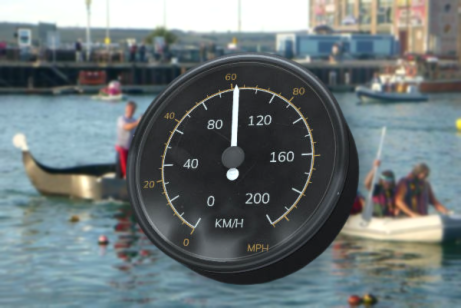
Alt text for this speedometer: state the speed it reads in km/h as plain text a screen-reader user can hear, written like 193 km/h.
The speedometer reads 100 km/h
